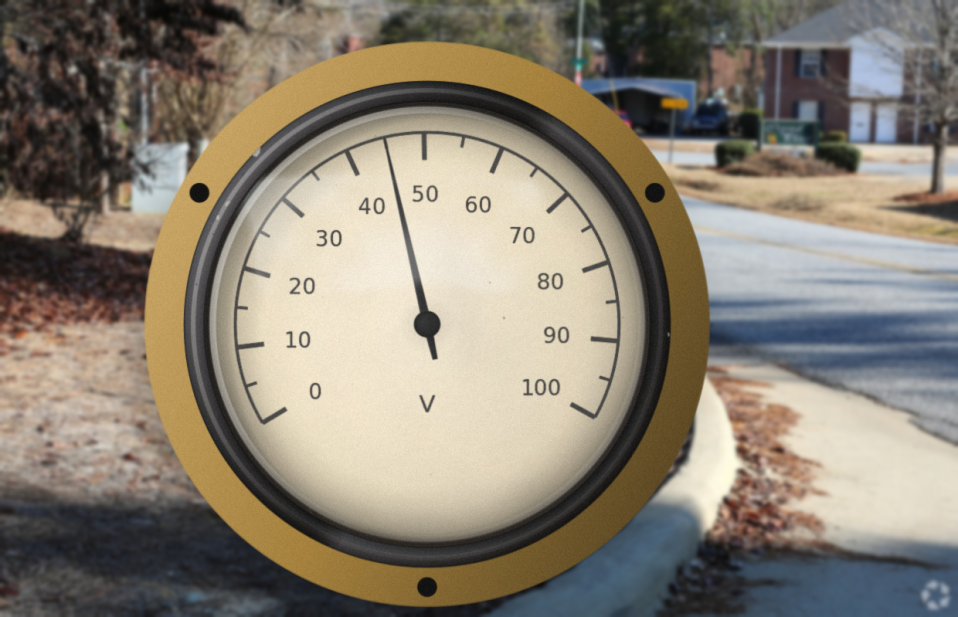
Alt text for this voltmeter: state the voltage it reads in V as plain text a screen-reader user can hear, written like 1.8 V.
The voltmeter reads 45 V
